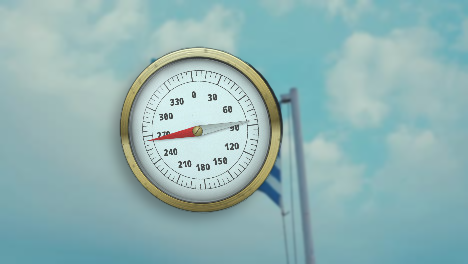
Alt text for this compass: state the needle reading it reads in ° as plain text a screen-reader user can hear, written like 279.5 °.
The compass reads 265 °
